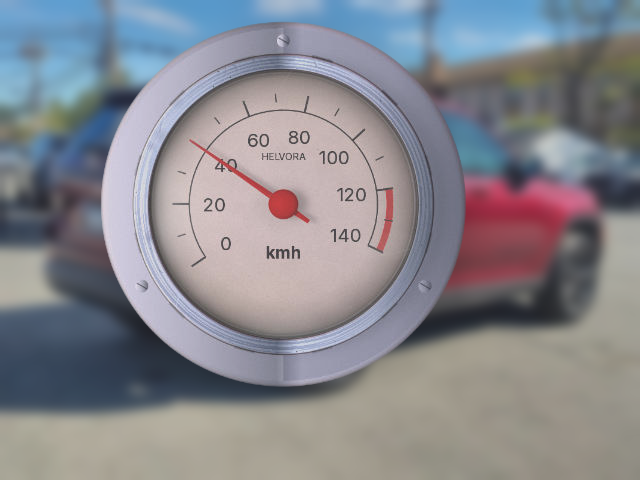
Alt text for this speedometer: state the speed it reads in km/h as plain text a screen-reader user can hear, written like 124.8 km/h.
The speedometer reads 40 km/h
